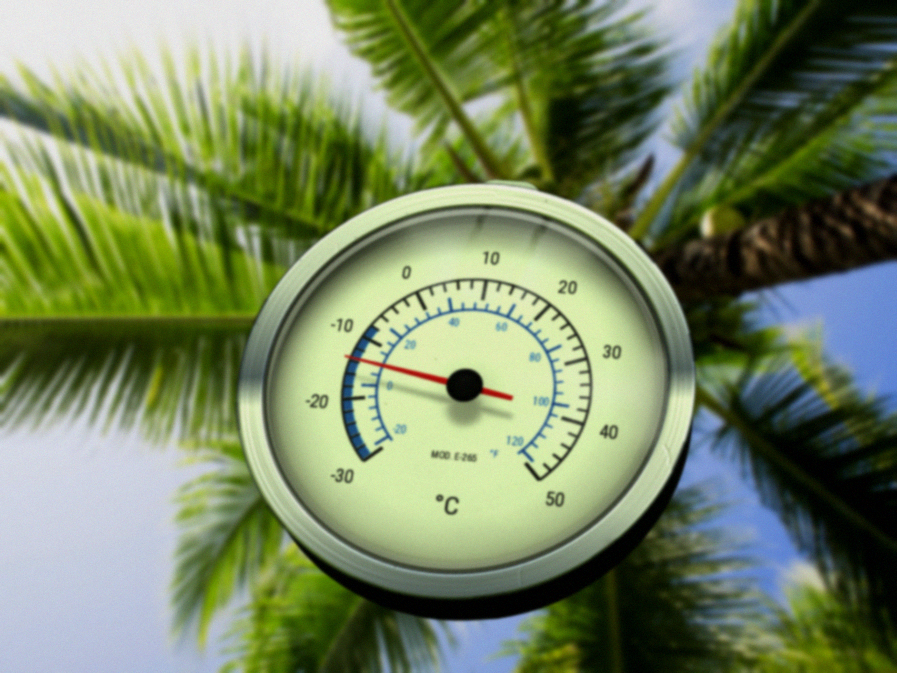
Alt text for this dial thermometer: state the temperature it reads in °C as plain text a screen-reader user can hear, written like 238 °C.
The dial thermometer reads -14 °C
